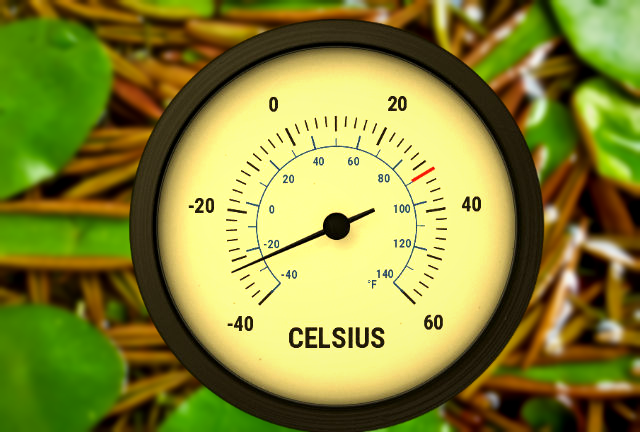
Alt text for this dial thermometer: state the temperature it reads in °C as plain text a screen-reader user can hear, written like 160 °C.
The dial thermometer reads -32 °C
